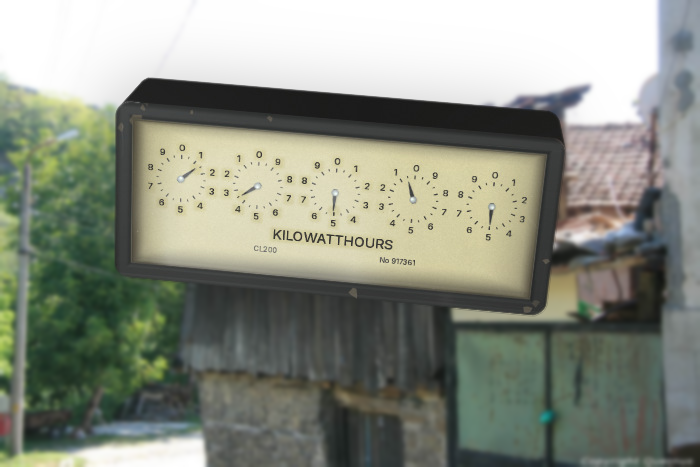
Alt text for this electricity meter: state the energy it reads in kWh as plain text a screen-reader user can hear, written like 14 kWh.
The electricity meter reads 13505 kWh
